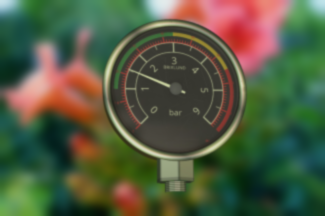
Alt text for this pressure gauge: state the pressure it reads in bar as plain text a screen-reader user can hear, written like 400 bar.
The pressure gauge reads 1.5 bar
